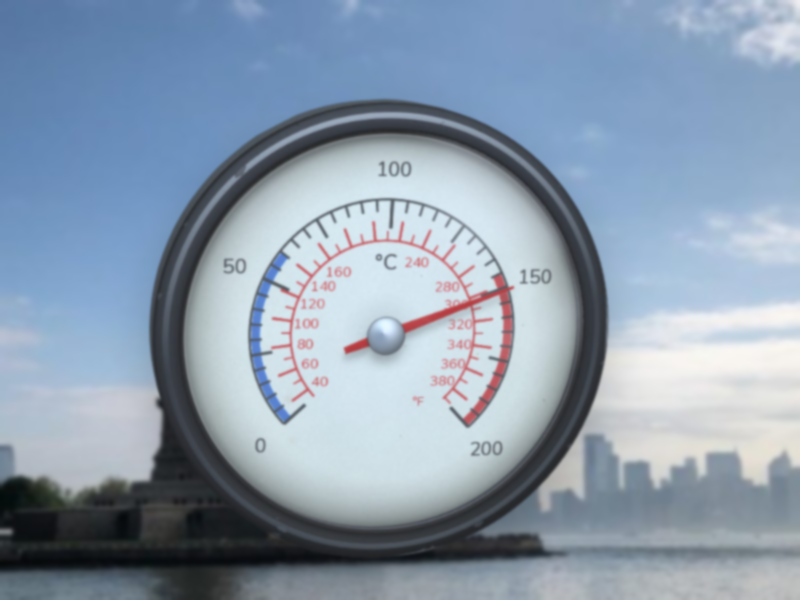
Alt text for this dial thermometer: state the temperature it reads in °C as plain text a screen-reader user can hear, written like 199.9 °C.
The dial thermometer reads 150 °C
